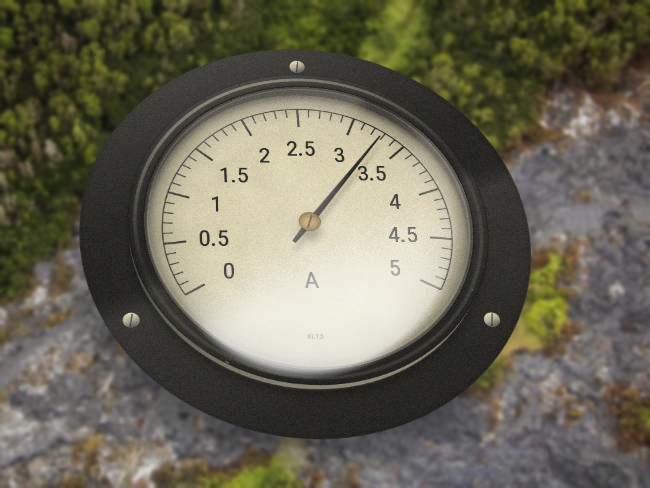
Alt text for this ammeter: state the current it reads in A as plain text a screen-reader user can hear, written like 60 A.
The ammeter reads 3.3 A
